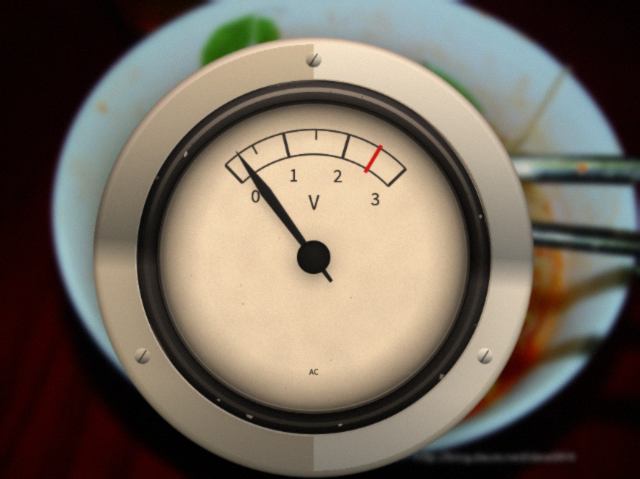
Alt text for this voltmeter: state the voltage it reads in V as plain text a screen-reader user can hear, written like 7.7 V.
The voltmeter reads 0.25 V
